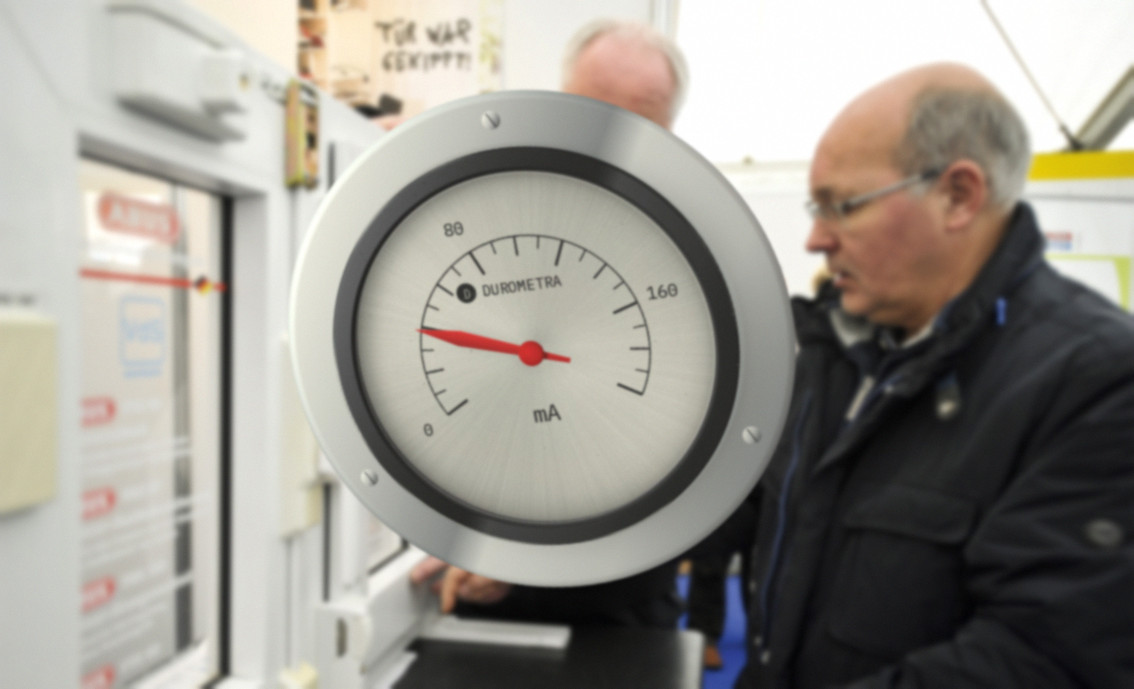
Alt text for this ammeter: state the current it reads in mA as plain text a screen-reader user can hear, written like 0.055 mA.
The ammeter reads 40 mA
